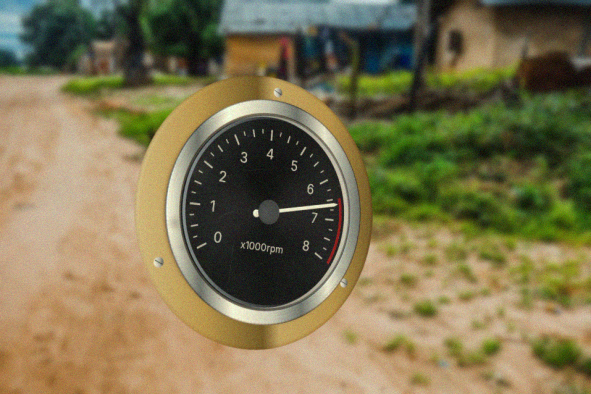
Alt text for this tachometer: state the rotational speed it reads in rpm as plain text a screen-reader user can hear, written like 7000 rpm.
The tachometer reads 6625 rpm
